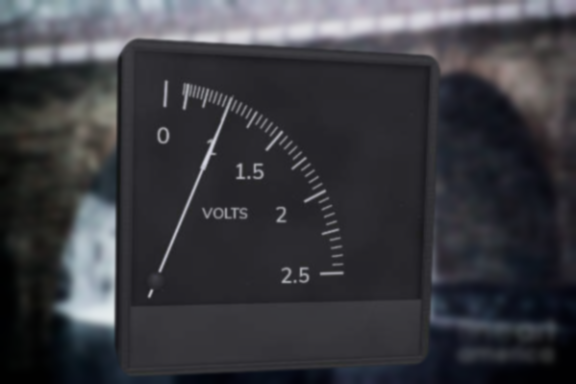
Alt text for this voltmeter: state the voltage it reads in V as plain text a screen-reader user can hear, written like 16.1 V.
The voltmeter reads 1 V
